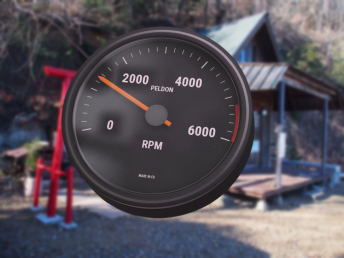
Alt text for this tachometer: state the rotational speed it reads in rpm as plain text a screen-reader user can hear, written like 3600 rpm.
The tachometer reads 1300 rpm
